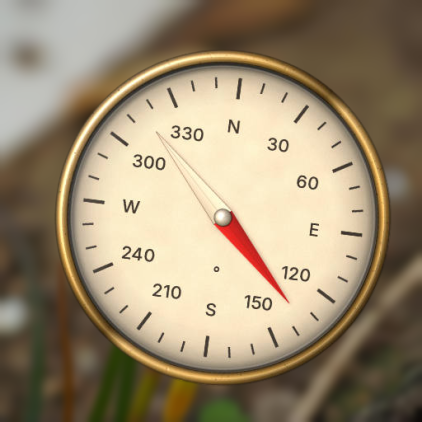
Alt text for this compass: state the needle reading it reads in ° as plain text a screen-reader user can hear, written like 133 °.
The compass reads 135 °
